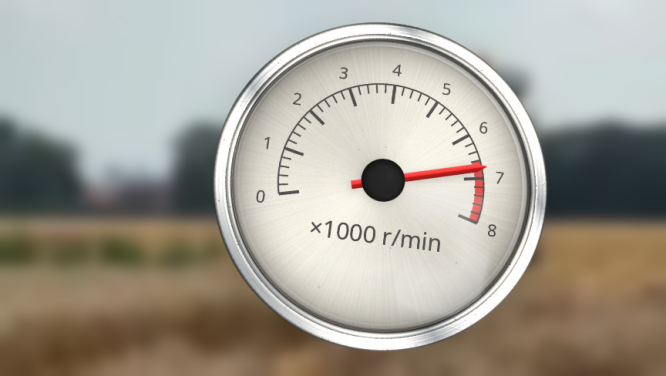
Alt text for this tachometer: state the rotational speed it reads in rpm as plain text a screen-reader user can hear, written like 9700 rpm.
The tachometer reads 6800 rpm
